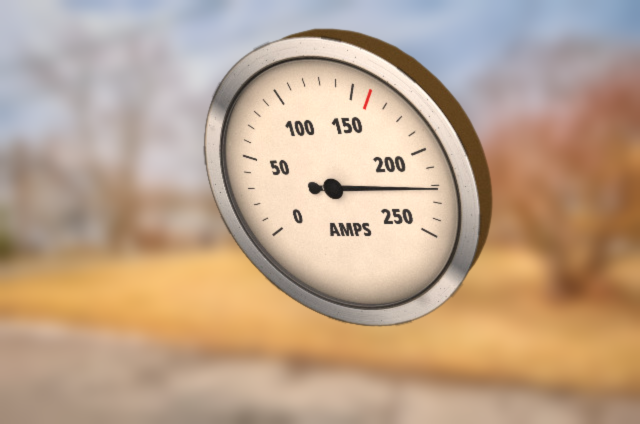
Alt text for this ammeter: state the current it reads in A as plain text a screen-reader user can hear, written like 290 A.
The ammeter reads 220 A
